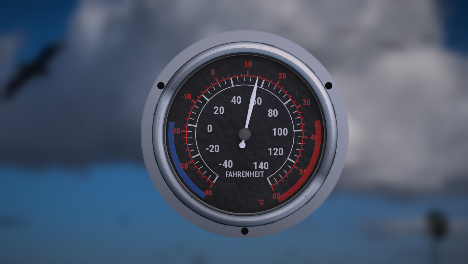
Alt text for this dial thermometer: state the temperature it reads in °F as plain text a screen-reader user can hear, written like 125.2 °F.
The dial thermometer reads 56 °F
